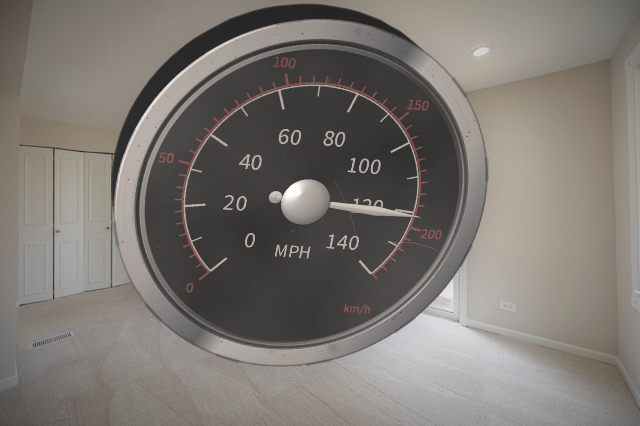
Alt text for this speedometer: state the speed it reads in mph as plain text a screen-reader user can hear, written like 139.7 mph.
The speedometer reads 120 mph
